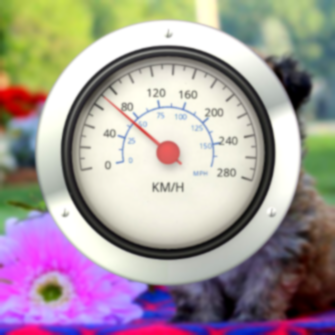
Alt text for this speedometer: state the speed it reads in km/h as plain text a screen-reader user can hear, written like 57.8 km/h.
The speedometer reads 70 km/h
